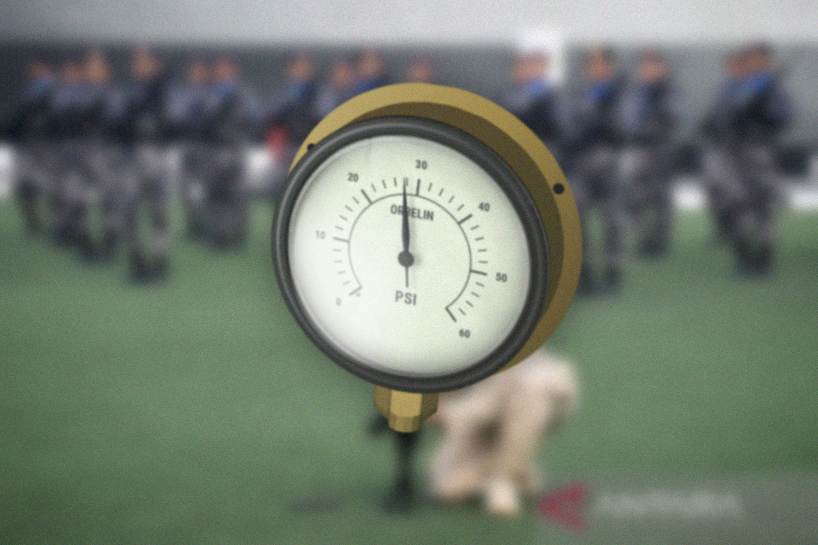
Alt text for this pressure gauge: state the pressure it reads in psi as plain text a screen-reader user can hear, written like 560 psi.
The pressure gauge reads 28 psi
